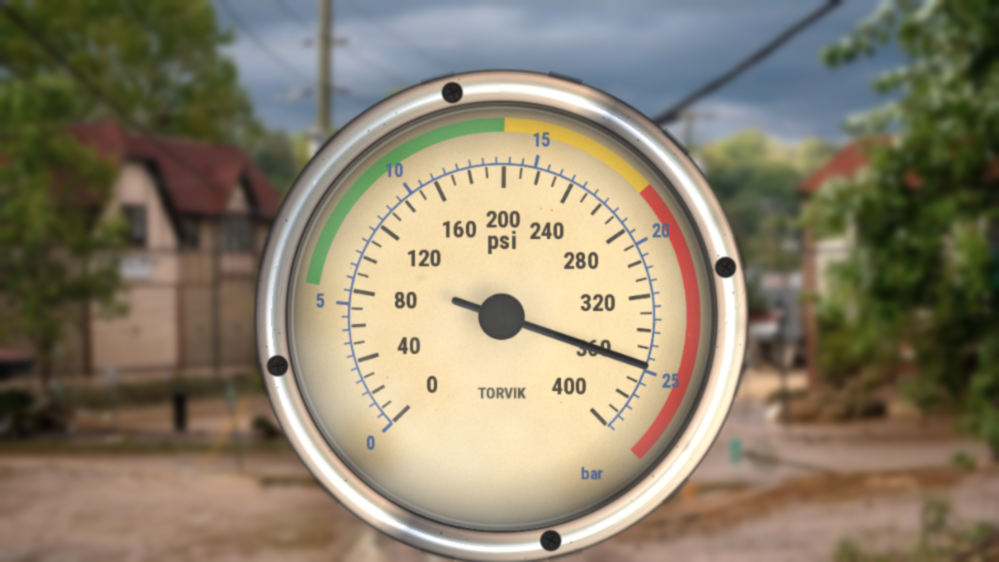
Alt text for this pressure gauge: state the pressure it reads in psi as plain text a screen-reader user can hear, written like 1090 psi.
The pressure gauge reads 360 psi
